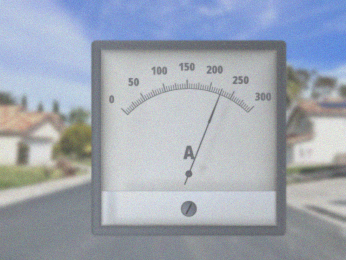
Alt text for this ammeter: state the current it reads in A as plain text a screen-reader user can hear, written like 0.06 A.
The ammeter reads 225 A
